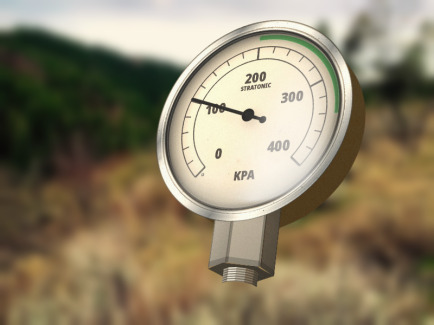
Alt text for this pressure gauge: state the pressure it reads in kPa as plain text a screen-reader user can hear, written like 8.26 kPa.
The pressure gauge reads 100 kPa
